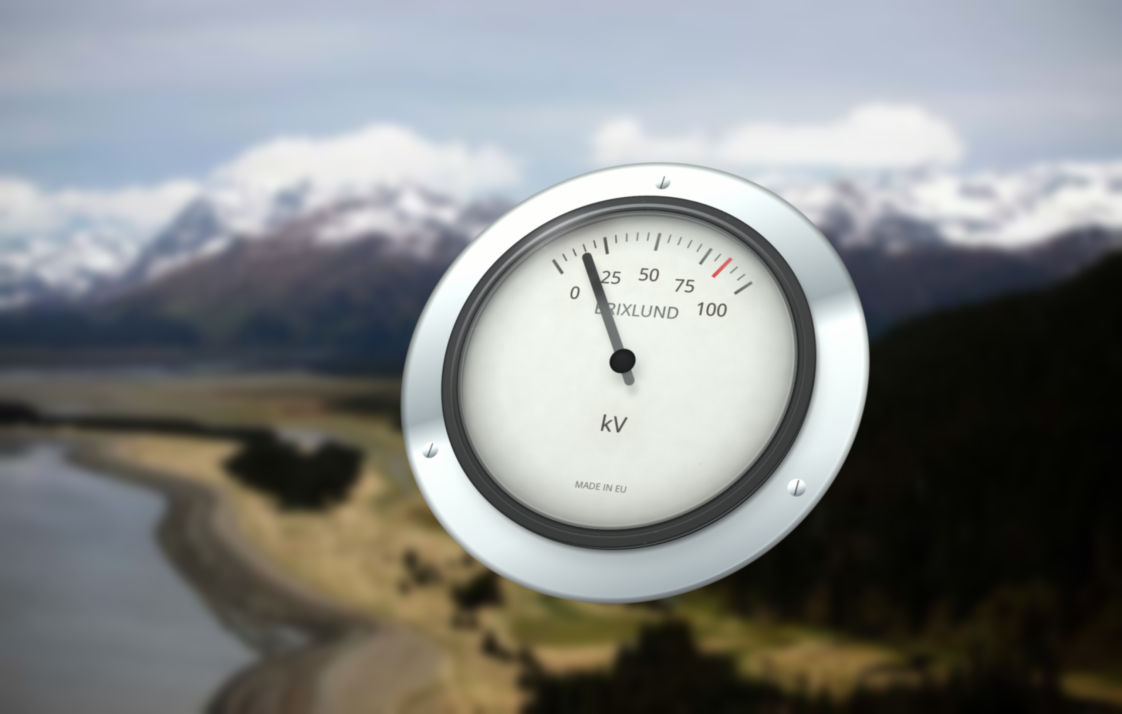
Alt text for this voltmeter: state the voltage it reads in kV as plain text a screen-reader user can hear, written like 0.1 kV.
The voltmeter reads 15 kV
